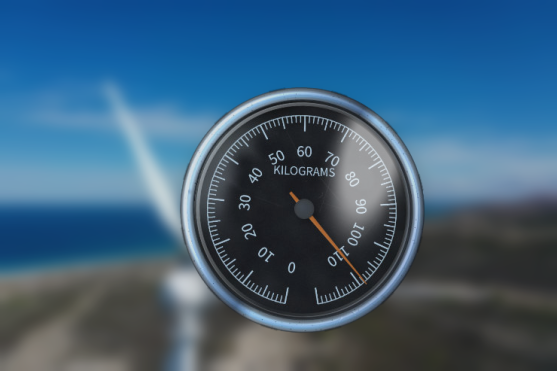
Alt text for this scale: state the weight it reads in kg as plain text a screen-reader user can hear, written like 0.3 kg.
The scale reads 109 kg
